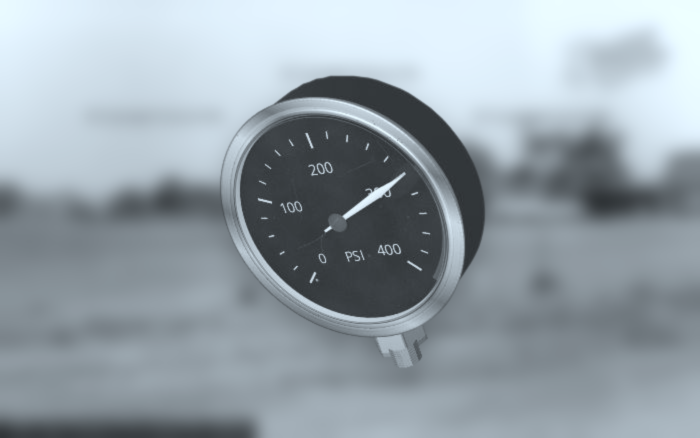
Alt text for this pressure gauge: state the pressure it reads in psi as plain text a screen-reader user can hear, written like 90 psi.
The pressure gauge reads 300 psi
